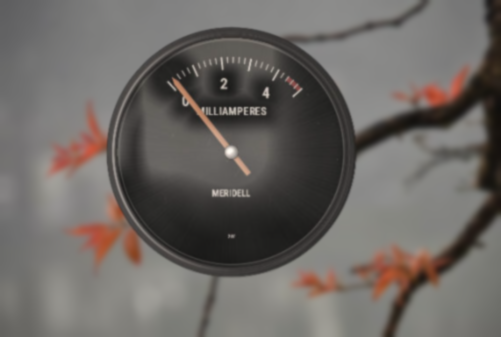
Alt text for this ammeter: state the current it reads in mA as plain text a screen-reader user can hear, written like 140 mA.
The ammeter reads 0.2 mA
